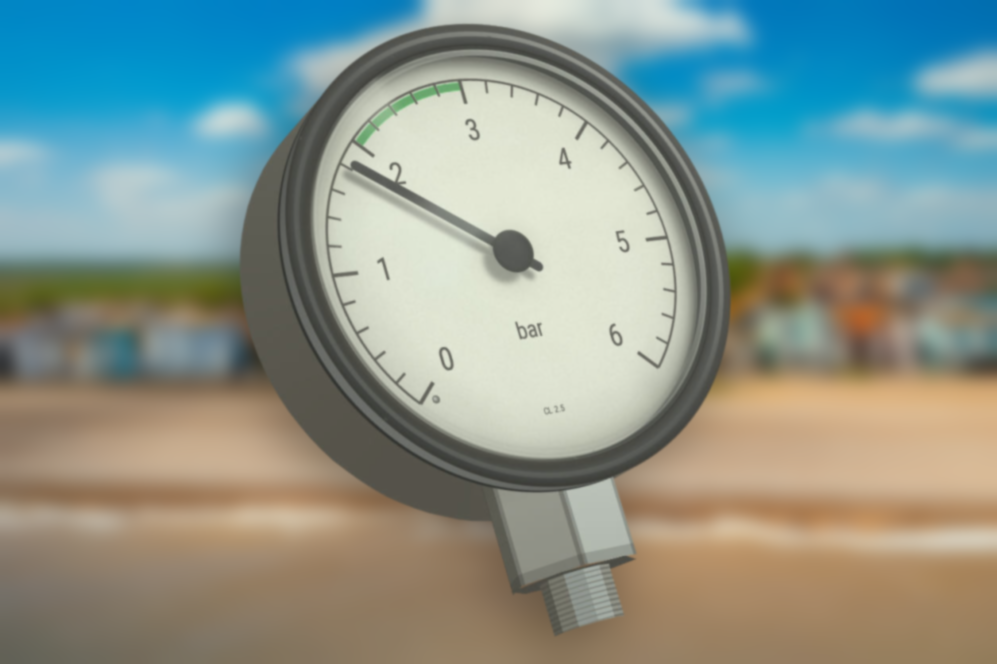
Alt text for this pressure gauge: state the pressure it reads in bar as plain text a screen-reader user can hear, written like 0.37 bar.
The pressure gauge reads 1.8 bar
